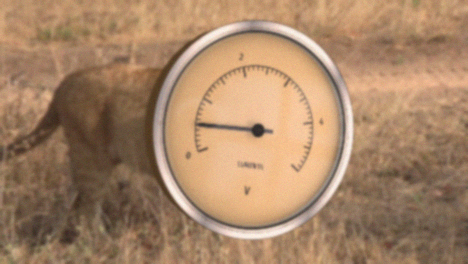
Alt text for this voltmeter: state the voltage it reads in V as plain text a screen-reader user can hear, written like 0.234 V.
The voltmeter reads 0.5 V
